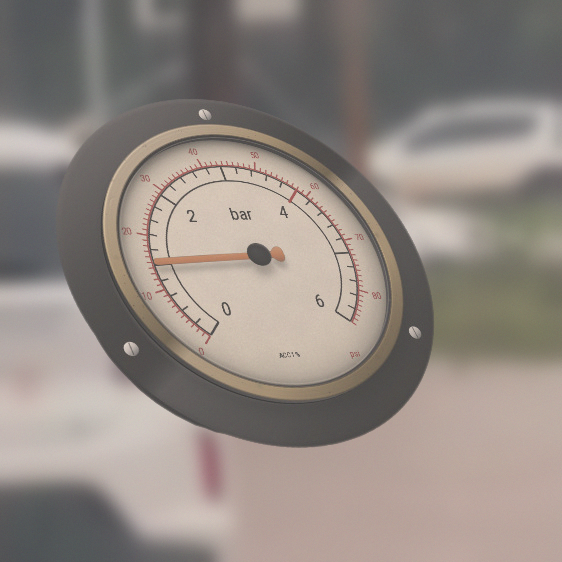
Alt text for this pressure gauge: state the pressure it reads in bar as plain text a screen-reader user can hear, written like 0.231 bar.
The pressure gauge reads 1 bar
